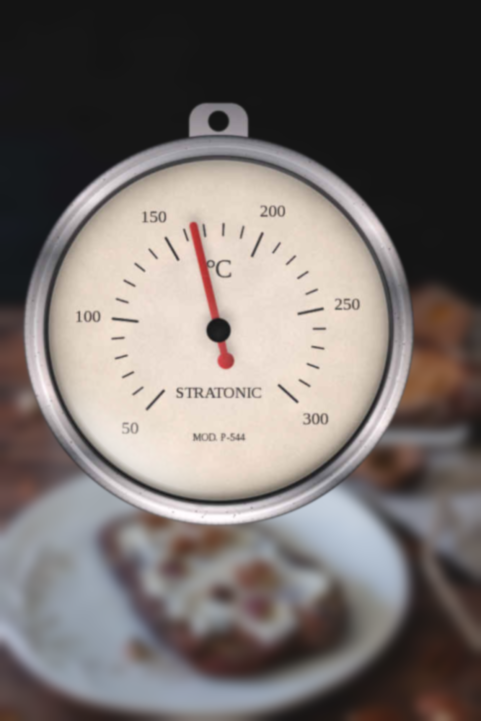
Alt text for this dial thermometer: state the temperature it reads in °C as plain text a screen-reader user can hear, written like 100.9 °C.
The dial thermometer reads 165 °C
